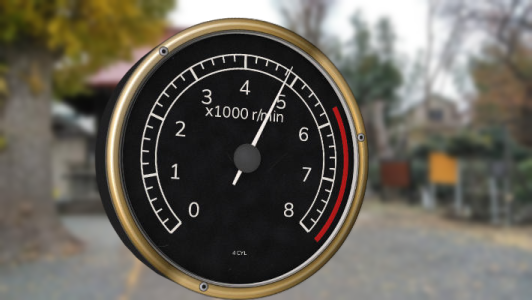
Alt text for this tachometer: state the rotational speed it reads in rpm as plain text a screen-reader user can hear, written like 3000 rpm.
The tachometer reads 4800 rpm
